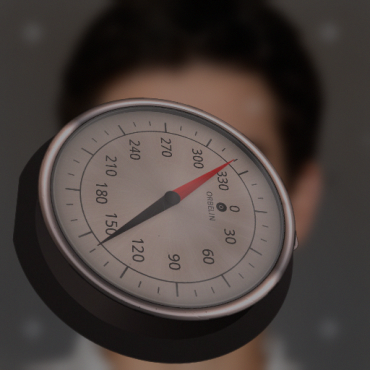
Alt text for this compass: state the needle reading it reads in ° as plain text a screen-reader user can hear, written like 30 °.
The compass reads 320 °
